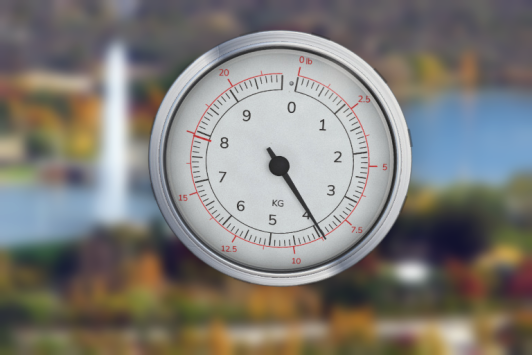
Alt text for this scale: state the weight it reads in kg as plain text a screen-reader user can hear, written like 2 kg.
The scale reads 3.9 kg
